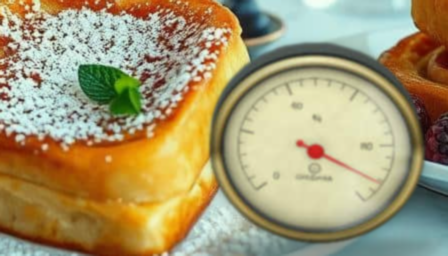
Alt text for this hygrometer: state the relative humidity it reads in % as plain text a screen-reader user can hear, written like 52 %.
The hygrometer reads 92 %
